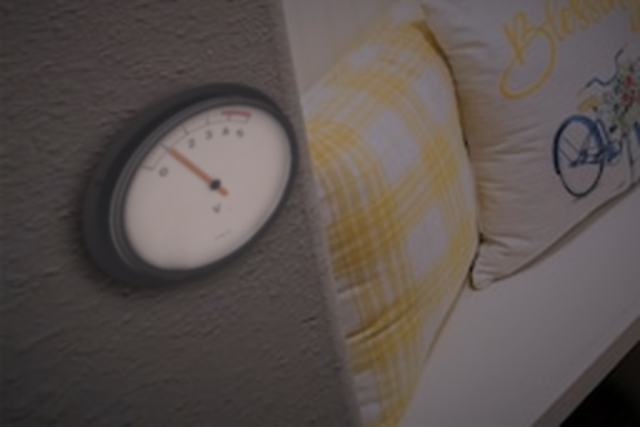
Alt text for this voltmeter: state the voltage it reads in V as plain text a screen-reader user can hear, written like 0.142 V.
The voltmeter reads 1 V
